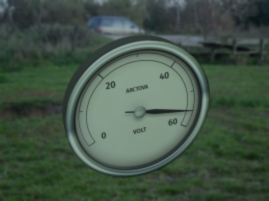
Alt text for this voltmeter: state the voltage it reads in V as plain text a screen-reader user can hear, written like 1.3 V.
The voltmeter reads 55 V
